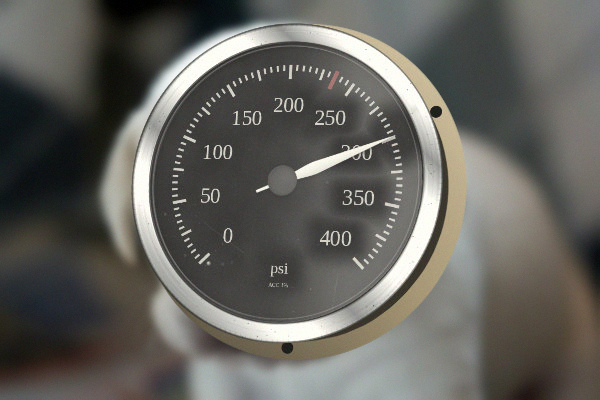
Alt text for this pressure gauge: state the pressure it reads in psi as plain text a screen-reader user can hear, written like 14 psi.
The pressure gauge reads 300 psi
